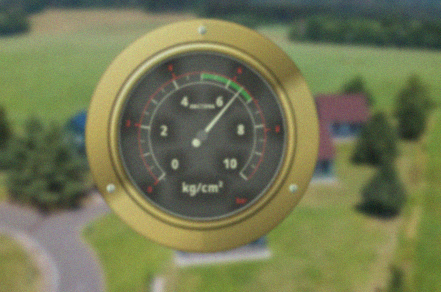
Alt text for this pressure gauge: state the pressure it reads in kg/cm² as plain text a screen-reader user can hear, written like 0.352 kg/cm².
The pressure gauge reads 6.5 kg/cm²
